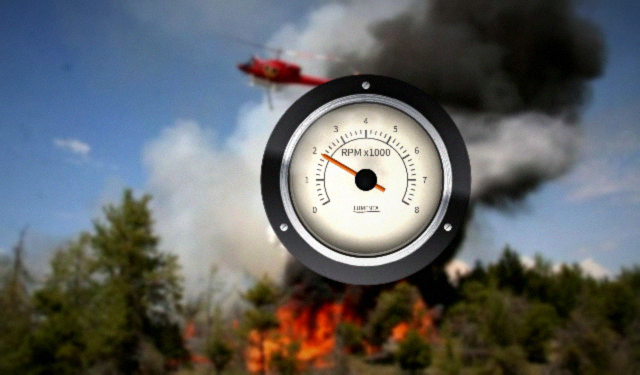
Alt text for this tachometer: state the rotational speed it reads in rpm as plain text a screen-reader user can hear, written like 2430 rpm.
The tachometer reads 2000 rpm
